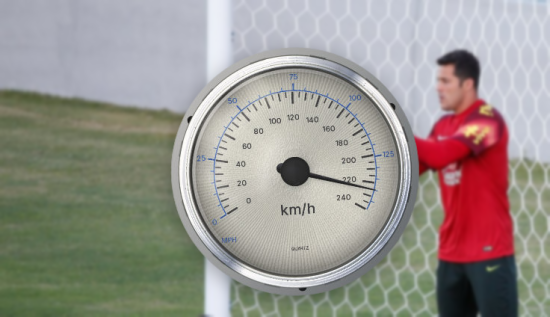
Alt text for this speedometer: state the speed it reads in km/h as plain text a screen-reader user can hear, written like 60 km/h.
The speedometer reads 225 km/h
